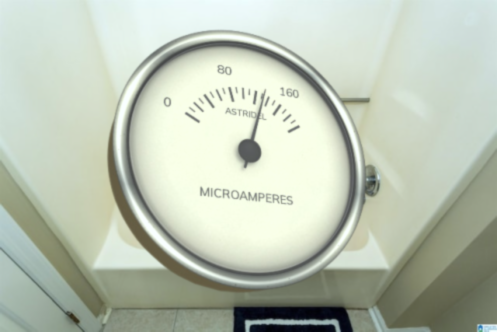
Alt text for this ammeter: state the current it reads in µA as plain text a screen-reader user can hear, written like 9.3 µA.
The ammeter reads 130 µA
